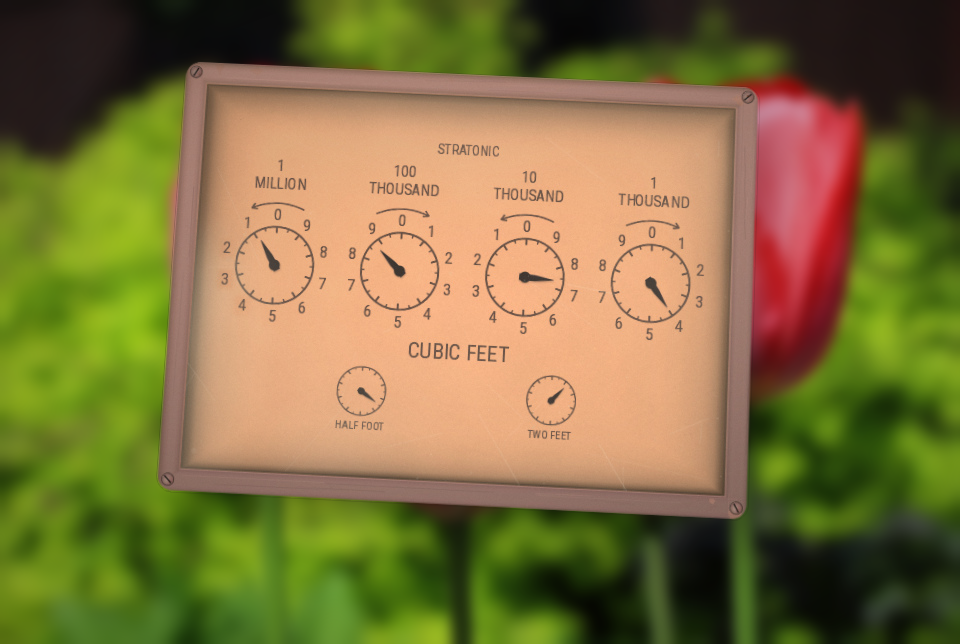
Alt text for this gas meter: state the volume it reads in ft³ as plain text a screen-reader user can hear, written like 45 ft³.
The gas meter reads 87400 ft³
